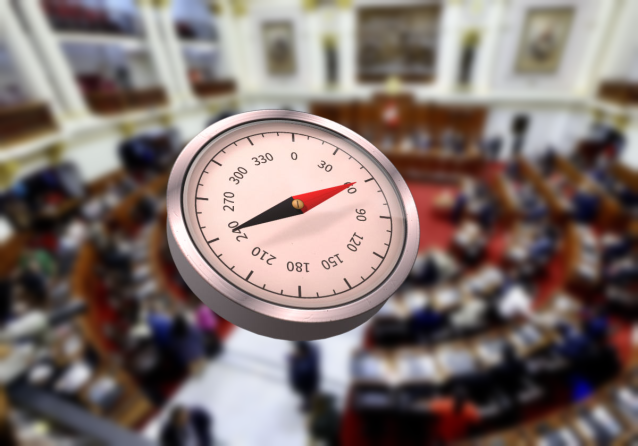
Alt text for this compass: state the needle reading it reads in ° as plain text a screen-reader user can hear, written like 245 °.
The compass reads 60 °
